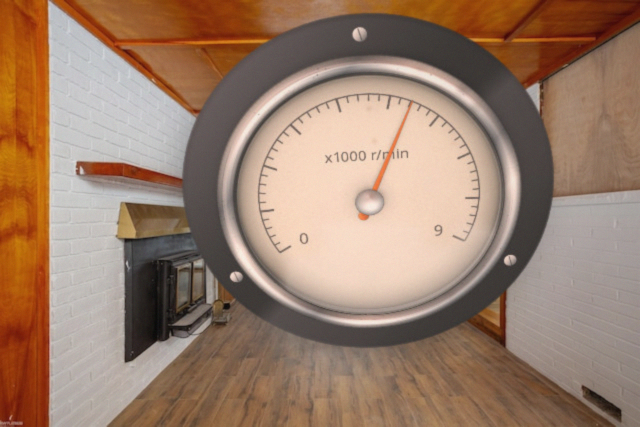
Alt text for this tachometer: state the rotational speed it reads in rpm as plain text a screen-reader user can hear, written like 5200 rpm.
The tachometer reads 5400 rpm
